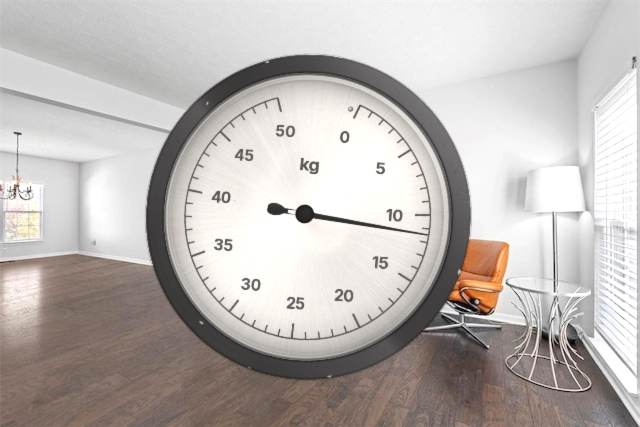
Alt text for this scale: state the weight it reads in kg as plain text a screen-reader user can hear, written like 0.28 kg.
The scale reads 11.5 kg
